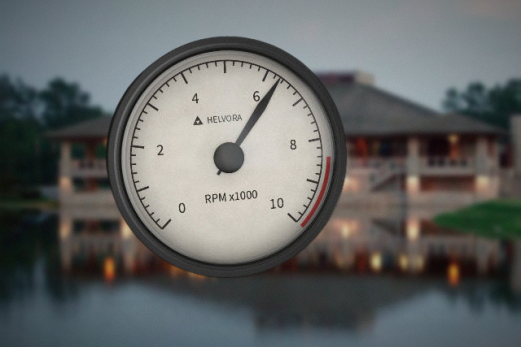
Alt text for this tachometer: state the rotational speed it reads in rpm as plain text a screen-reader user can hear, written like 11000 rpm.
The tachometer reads 6300 rpm
